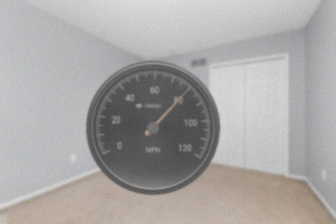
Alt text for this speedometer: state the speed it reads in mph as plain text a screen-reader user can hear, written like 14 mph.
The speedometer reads 80 mph
